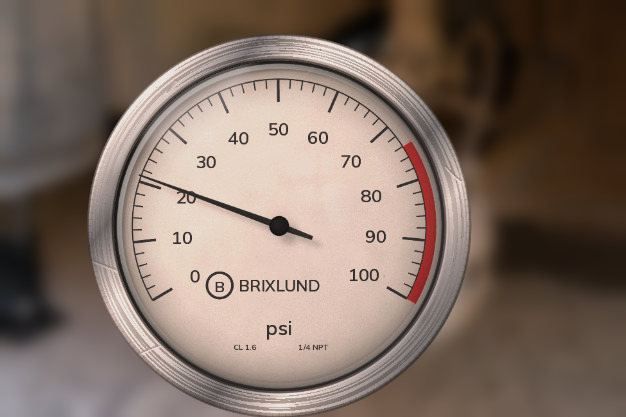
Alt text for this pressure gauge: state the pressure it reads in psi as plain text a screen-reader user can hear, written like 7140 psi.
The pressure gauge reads 21 psi
